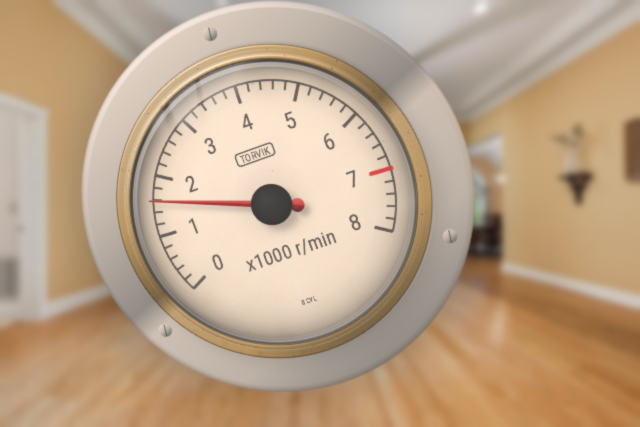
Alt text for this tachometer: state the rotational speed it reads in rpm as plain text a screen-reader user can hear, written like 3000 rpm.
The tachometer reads 1600 rpm
